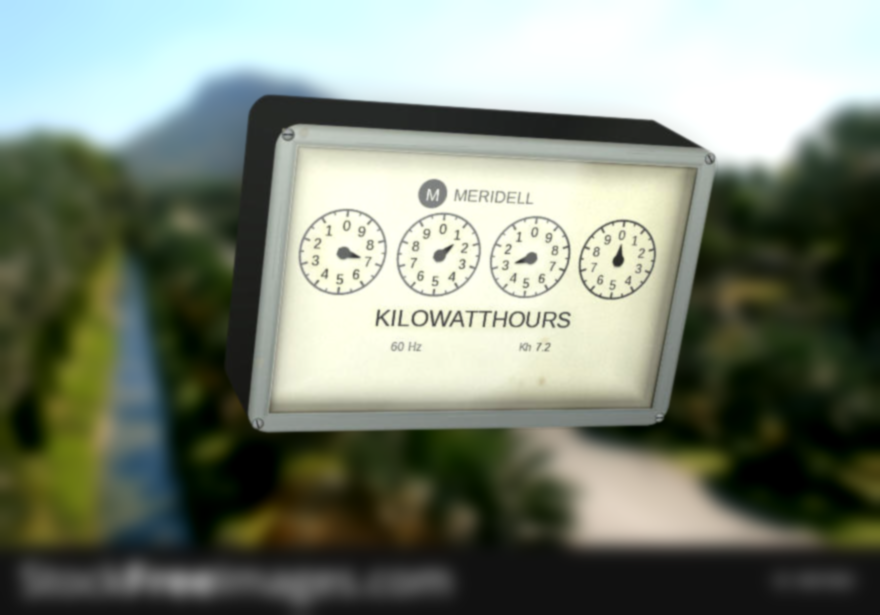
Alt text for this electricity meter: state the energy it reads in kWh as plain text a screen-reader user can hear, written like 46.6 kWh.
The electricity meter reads 7130 kWh
